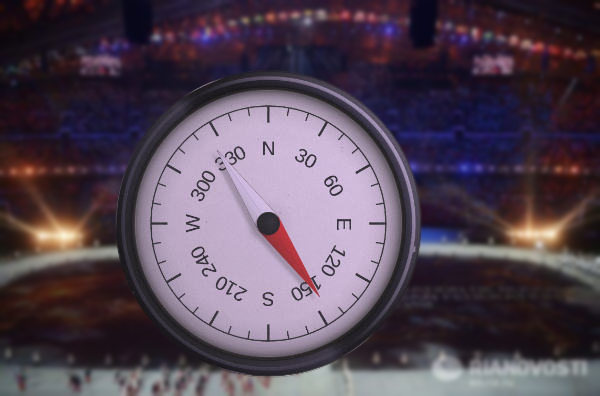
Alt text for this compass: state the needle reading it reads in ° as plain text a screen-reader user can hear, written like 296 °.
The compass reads 145 °
